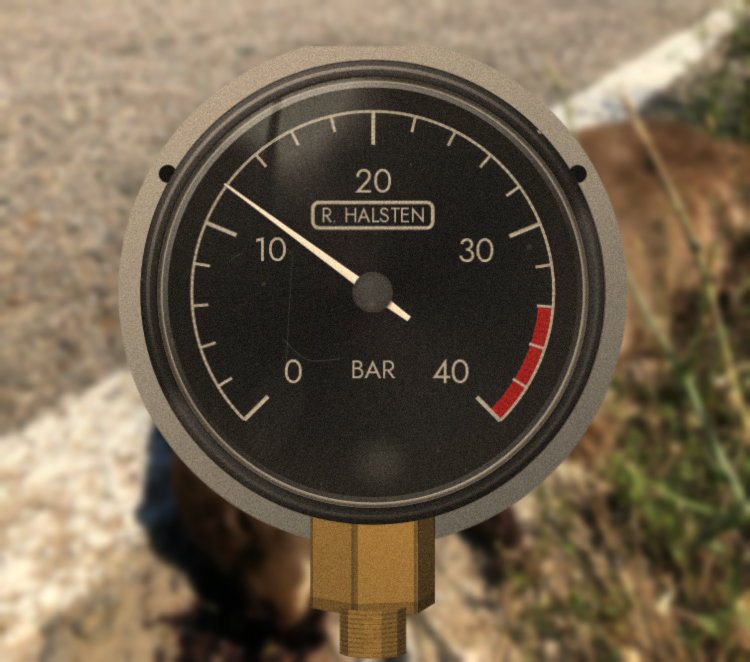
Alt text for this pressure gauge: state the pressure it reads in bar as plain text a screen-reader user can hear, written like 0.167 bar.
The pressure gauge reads 12 bar
